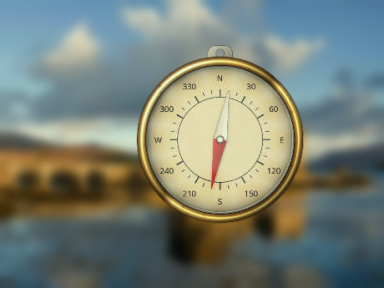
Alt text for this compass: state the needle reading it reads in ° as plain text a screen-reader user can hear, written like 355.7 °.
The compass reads 190 °
